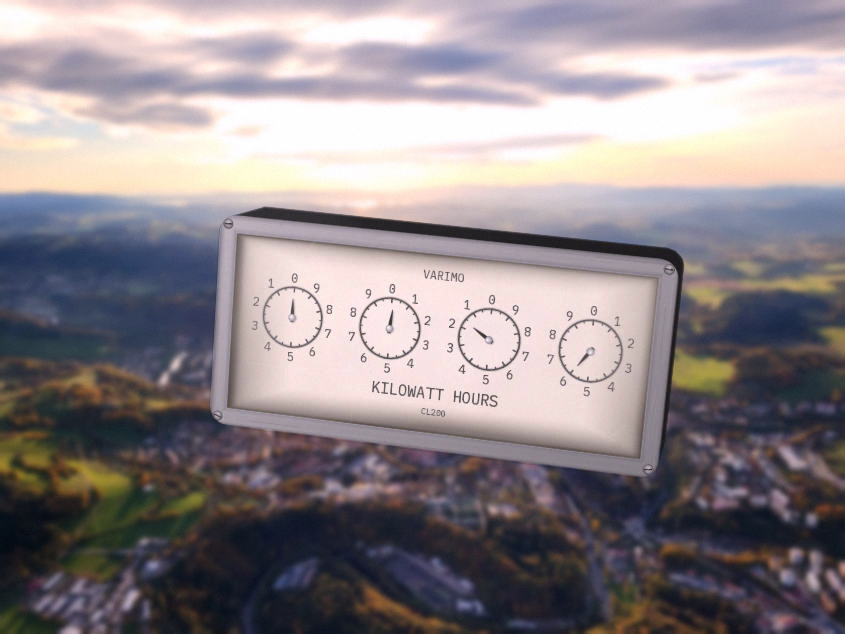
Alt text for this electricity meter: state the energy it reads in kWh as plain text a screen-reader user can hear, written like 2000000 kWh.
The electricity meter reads 16 kWh
